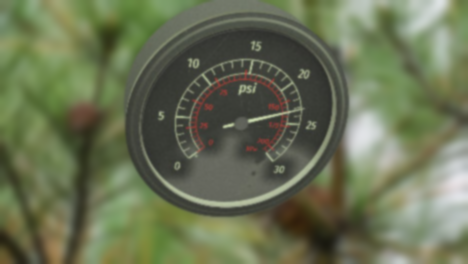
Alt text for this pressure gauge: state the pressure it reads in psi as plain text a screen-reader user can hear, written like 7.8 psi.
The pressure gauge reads 23 psi
